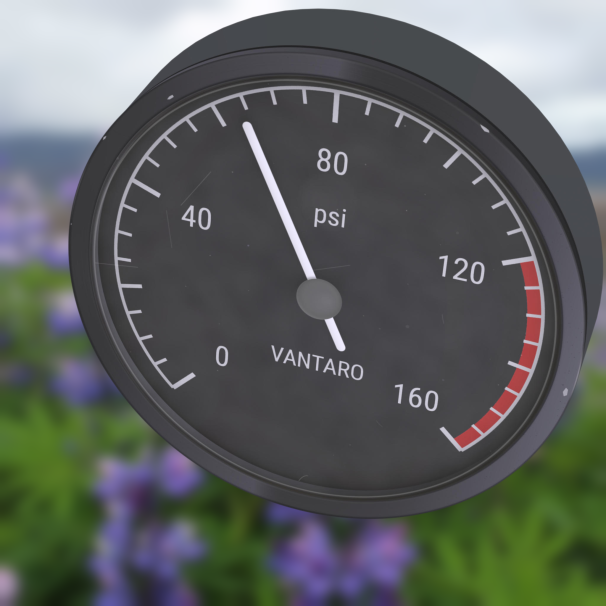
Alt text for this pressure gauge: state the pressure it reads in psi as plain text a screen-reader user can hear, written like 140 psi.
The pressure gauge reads 65 psi
